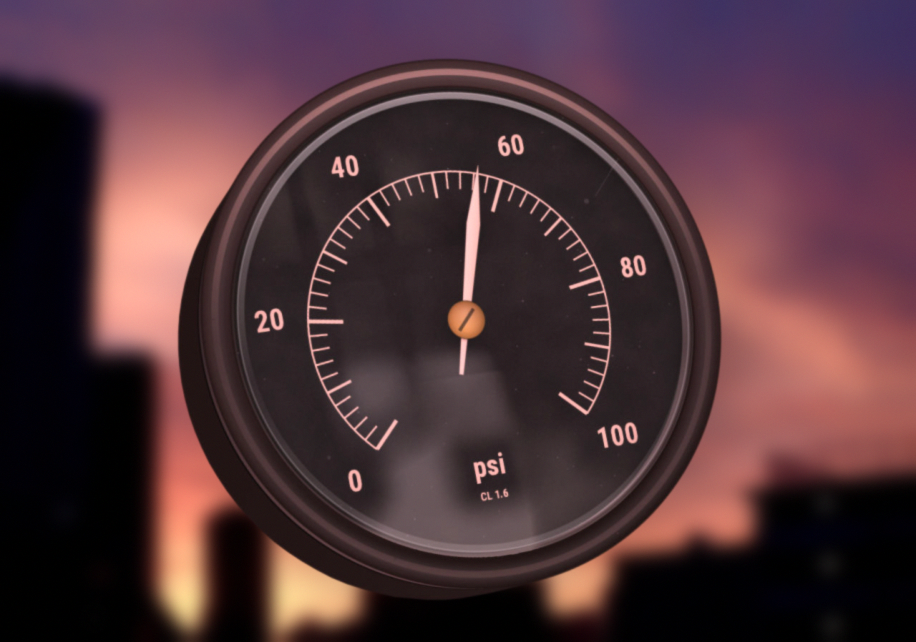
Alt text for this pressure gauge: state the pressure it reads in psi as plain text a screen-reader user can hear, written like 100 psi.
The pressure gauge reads 56 psi
